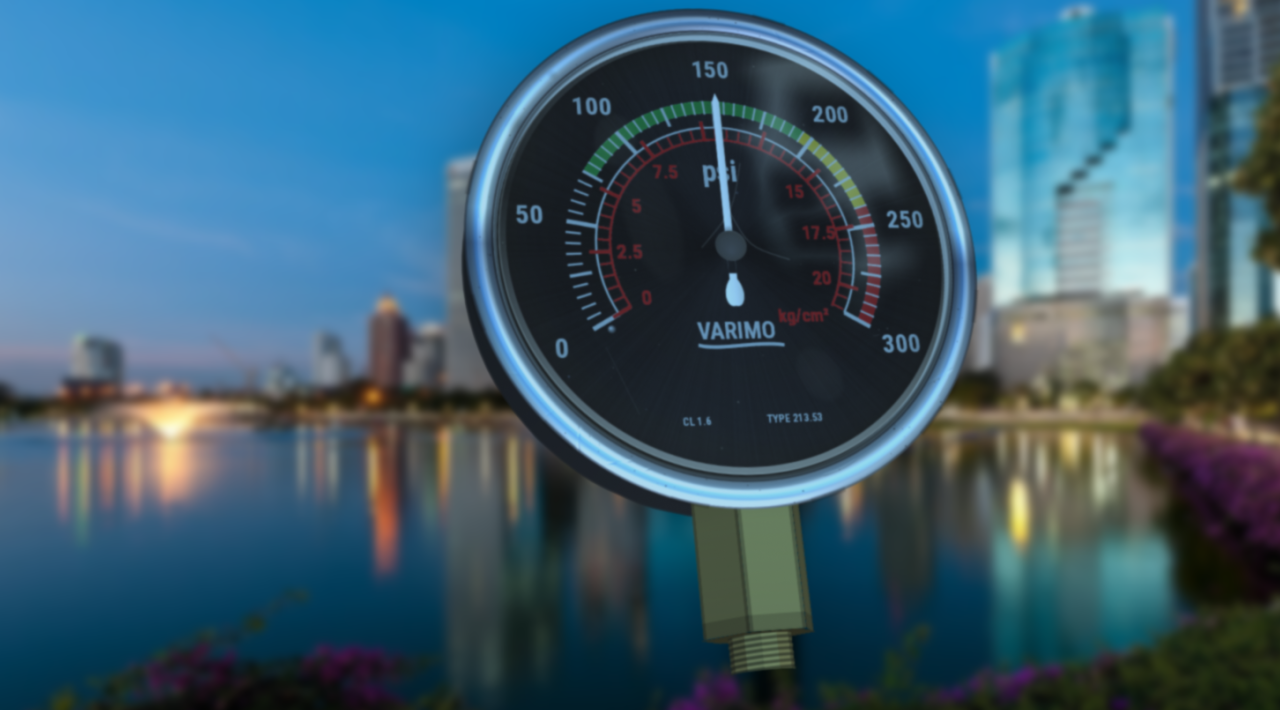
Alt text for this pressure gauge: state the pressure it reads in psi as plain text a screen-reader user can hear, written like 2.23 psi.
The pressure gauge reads 150 psi
